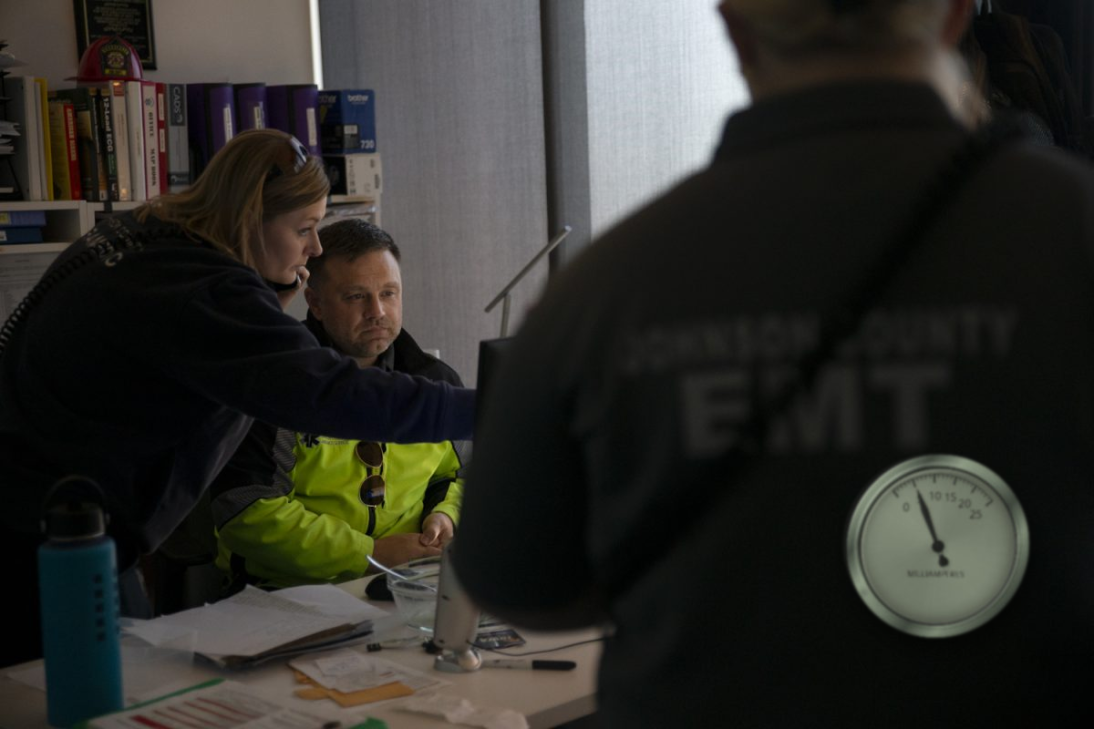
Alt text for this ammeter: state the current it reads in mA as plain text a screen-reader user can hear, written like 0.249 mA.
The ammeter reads 5 mA
